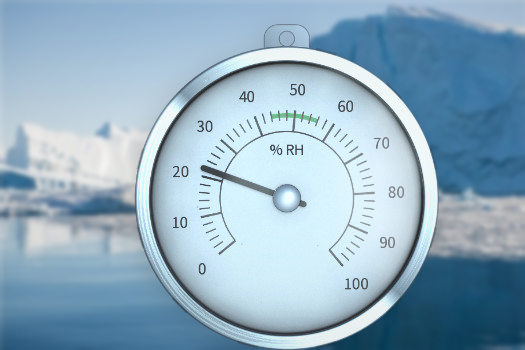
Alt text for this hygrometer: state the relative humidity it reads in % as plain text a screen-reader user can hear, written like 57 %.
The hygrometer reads 22 %
